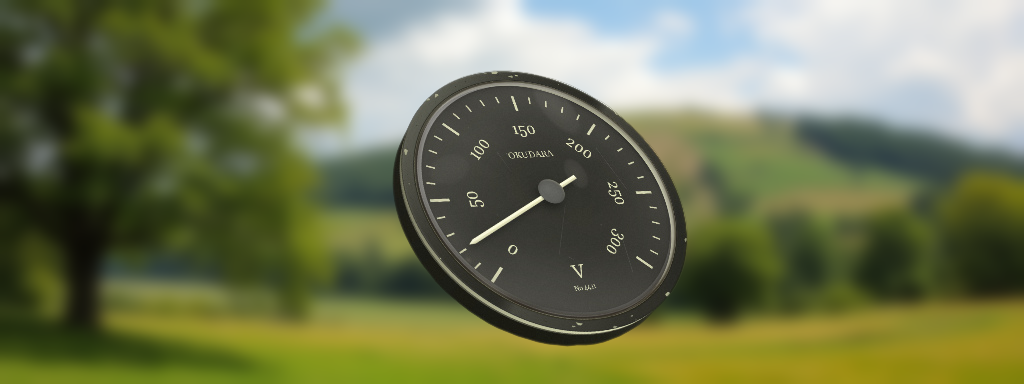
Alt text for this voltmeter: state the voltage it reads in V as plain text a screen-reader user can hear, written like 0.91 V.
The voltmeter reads 20 V
